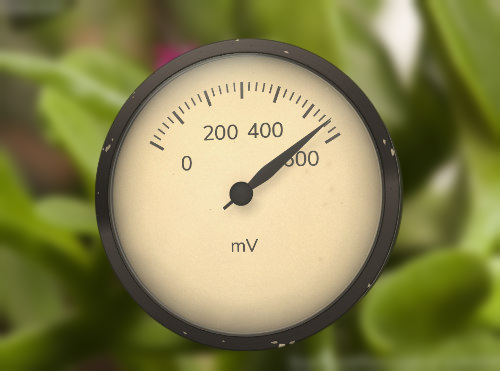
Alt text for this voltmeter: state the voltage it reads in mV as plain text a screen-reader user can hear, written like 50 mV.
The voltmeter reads 560 mV
